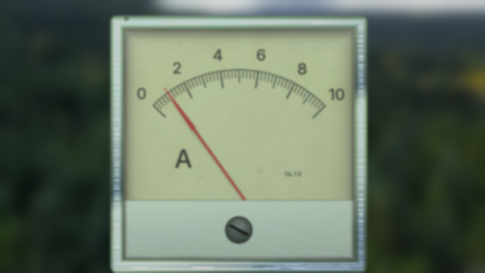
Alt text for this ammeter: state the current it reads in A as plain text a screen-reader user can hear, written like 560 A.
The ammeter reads 1 A
